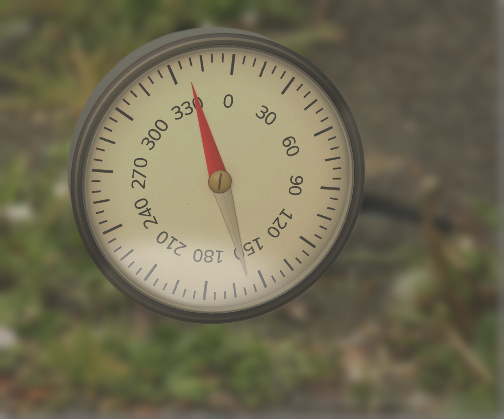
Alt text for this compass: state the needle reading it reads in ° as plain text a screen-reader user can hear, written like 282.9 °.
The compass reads 337.5 °
